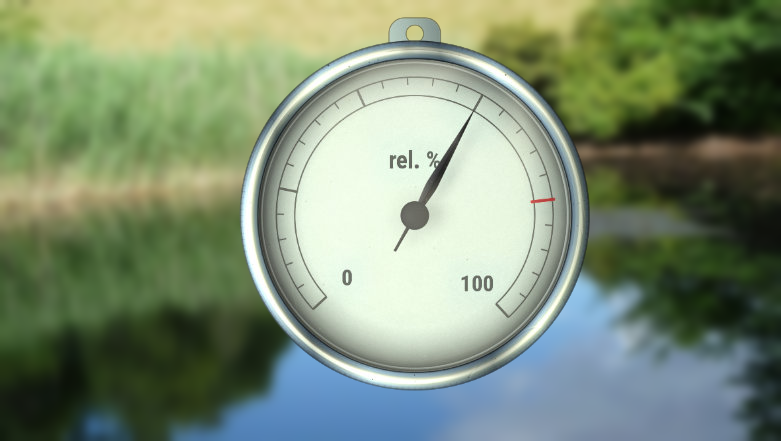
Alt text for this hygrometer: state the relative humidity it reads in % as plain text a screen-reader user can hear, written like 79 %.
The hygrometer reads 60 %
